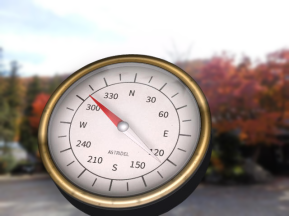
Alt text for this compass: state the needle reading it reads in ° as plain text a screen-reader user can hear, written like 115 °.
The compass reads 307.5 °
